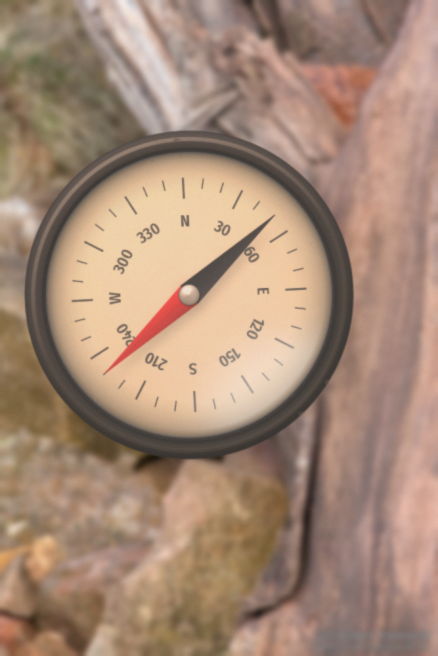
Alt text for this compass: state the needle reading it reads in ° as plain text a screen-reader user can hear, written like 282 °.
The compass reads 230 °
